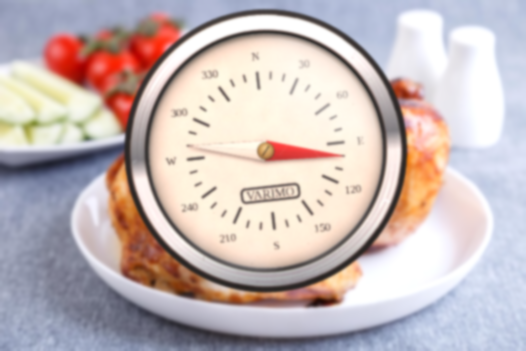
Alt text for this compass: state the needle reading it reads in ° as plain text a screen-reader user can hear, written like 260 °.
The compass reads 100 °
